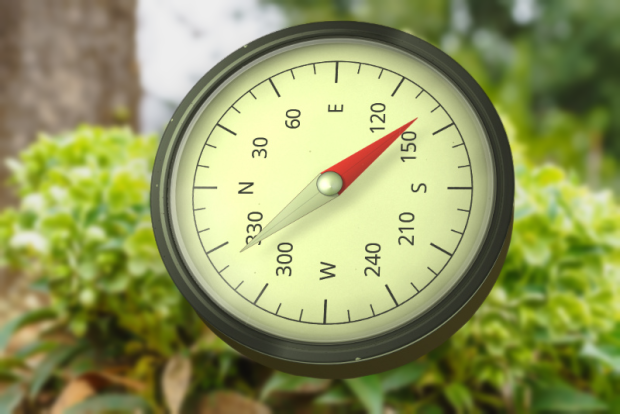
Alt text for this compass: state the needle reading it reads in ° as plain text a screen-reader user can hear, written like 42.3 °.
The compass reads 140 °
